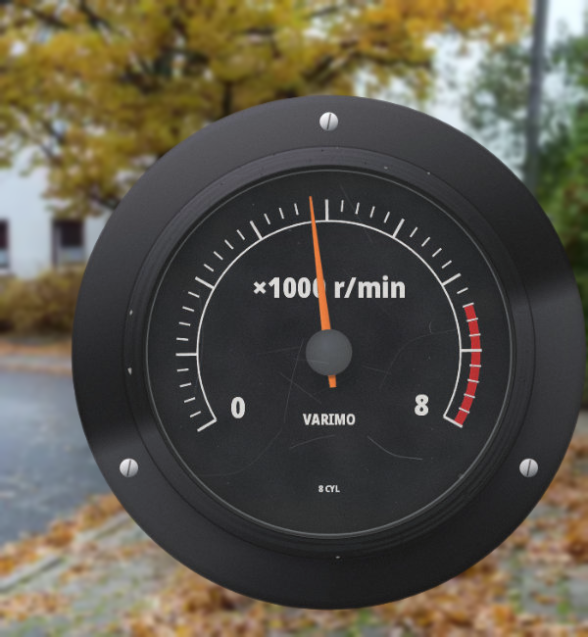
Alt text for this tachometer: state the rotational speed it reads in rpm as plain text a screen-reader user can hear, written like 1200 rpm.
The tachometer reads 3800 rpm
